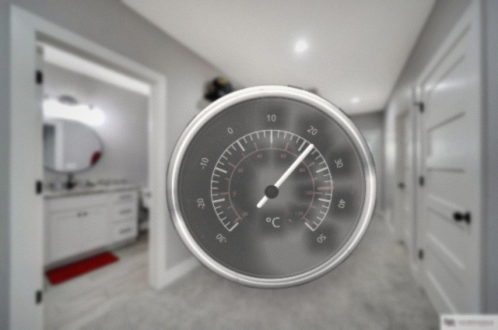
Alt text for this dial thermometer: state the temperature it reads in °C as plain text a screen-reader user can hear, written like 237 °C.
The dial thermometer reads 22 °C
